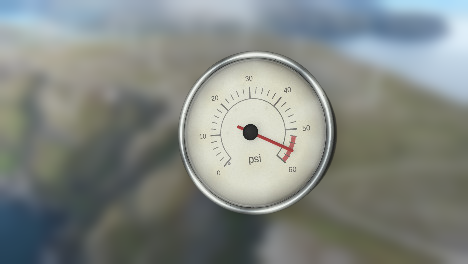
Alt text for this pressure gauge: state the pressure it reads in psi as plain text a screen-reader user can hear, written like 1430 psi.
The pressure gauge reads 56 psi
